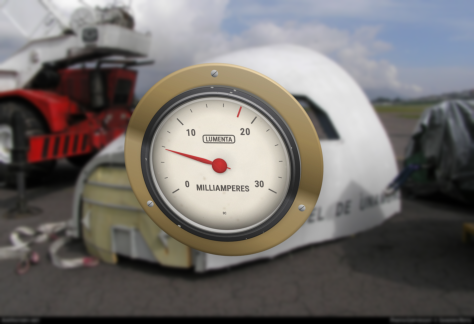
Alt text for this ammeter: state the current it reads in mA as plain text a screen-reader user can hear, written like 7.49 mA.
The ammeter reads 6 mA
